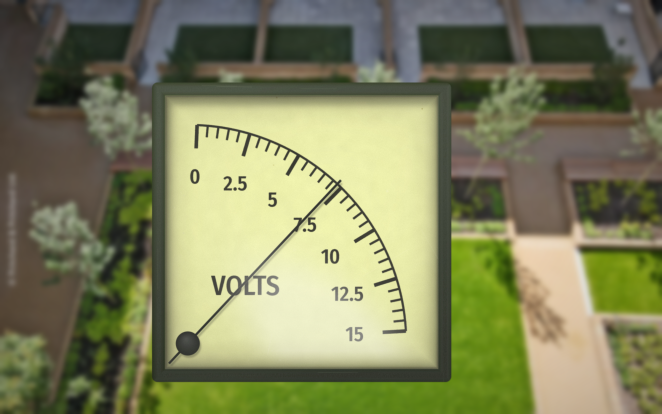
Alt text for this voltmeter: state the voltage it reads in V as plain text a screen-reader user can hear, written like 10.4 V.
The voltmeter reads 7.25 V
